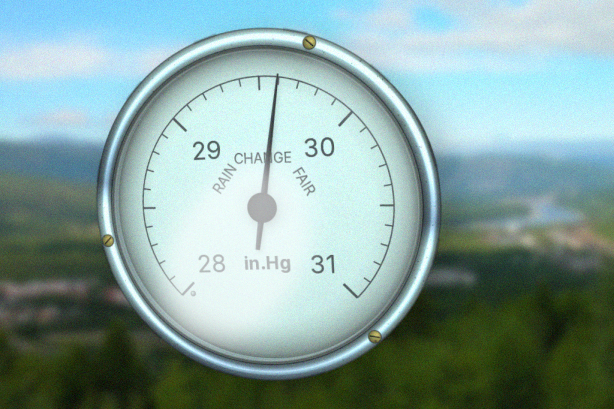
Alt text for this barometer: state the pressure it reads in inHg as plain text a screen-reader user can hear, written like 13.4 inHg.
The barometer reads 29.6 inHg
